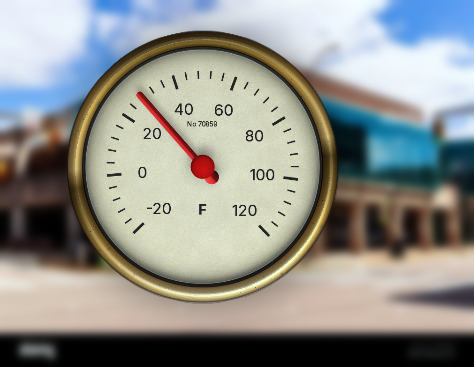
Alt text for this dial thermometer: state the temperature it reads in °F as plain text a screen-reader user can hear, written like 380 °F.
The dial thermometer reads 28 °F
